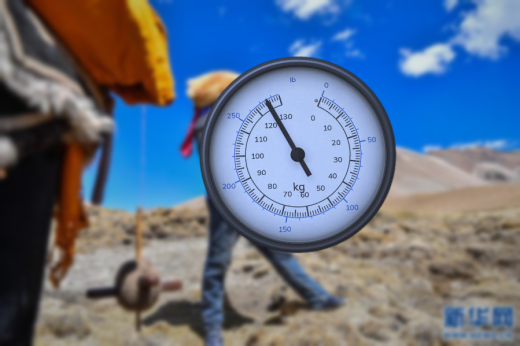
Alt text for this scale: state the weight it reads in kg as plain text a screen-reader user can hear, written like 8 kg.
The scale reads 125 kg
